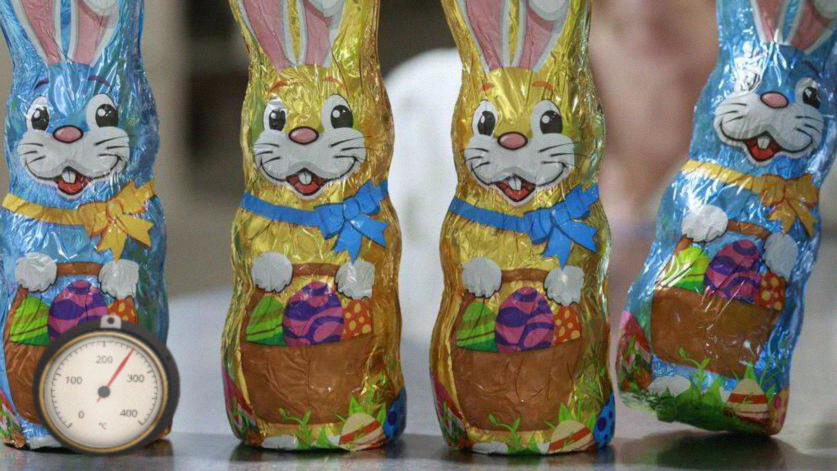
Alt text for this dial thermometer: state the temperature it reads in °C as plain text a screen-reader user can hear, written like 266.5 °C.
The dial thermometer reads 250 °C
